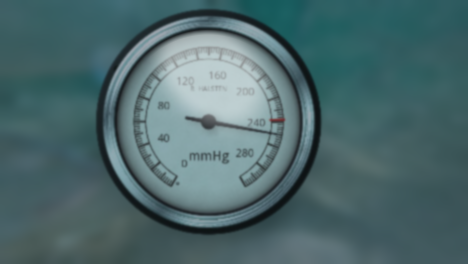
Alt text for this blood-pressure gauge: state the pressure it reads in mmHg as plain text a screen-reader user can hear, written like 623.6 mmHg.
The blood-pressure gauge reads 250 mmHg
